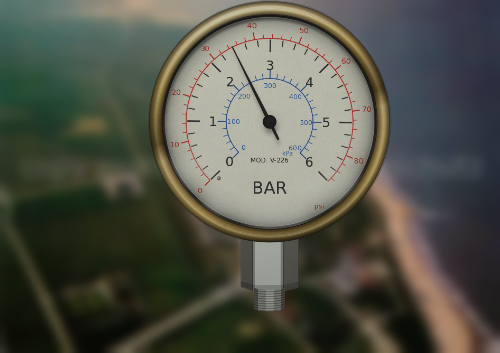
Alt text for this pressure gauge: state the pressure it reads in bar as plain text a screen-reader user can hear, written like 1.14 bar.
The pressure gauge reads 2.4 bar
